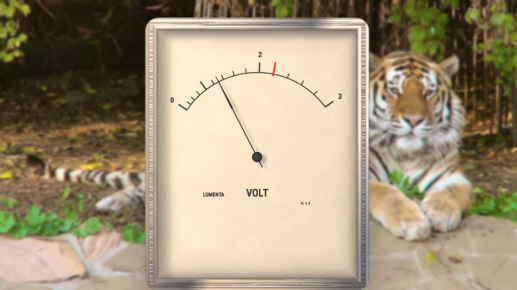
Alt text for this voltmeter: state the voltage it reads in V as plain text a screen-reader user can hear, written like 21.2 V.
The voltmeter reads 1.3 V
